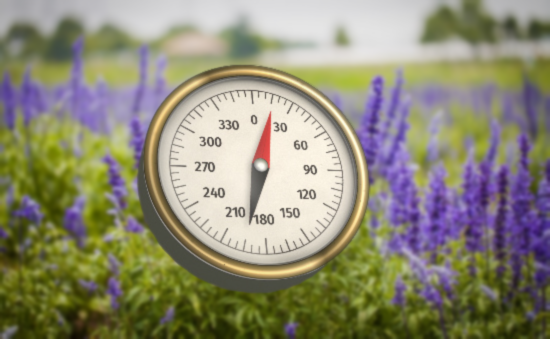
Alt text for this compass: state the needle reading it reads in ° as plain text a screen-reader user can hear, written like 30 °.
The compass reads 15 °
